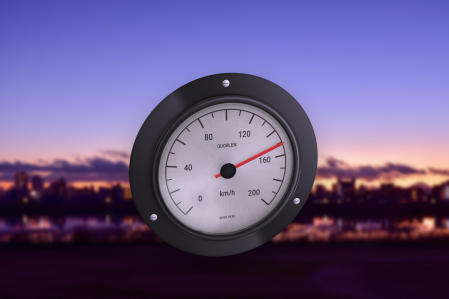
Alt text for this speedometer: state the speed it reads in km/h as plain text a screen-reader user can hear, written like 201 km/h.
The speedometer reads 150 km/h
